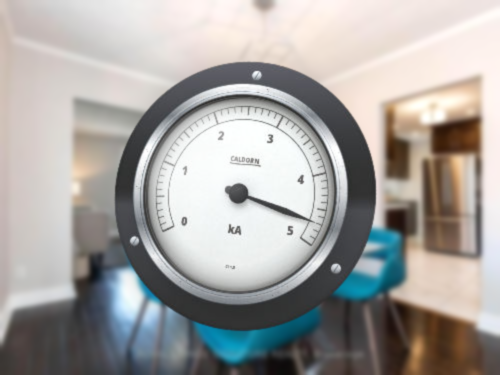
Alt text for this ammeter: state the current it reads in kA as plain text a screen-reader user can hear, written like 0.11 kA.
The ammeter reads 4.7 kA
